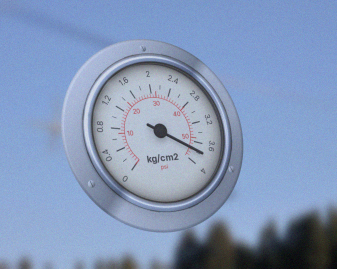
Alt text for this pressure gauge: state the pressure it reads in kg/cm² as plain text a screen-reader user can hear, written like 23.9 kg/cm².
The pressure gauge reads 3.8 kg/cm²
